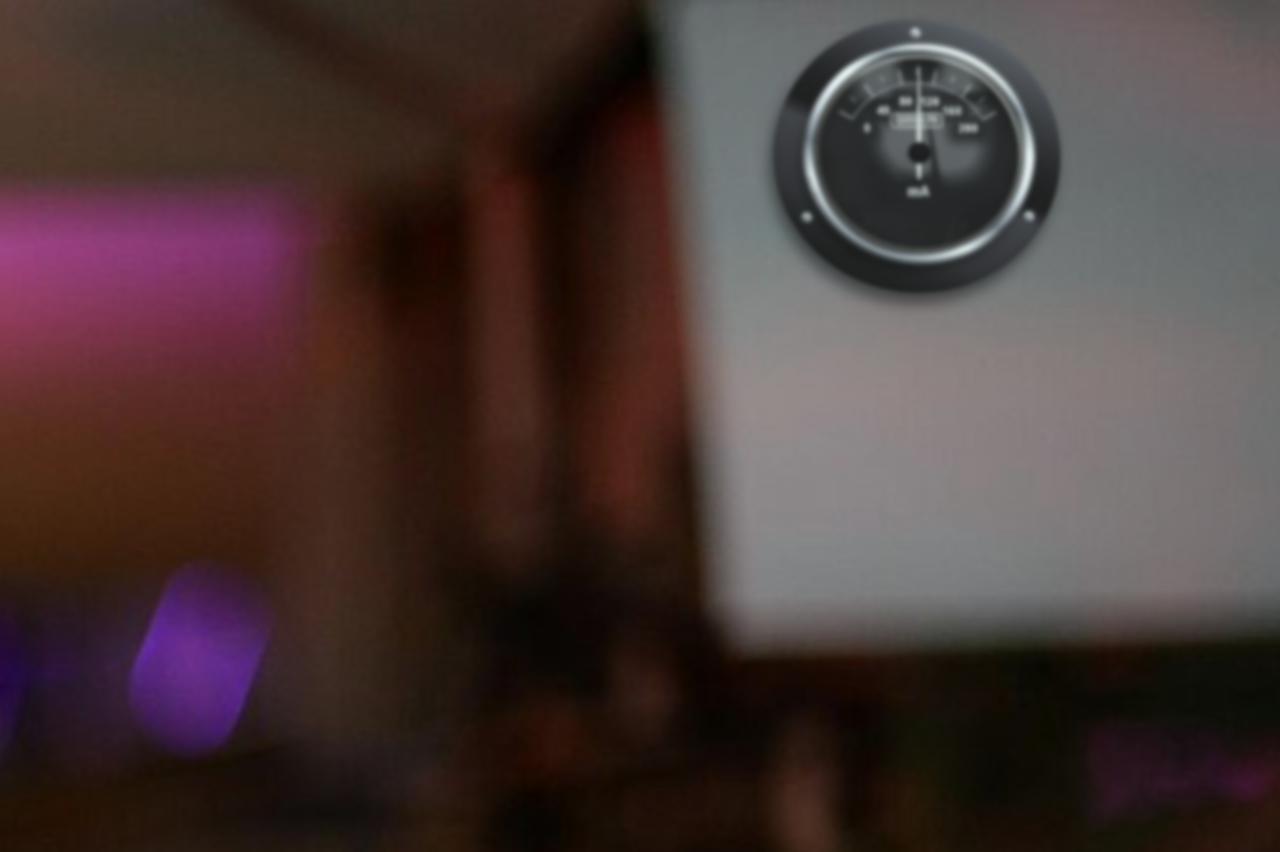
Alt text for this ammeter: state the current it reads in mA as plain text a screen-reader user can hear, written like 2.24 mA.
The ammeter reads 100 mA
